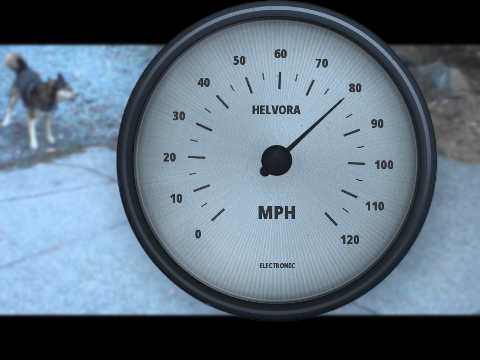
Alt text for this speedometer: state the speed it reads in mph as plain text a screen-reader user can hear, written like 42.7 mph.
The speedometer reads 80 mph
